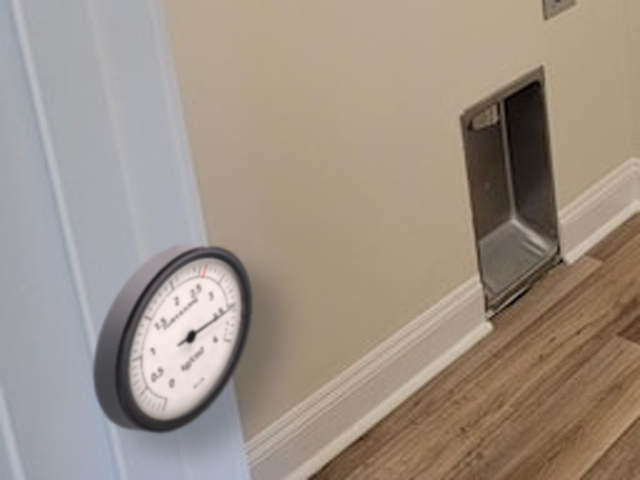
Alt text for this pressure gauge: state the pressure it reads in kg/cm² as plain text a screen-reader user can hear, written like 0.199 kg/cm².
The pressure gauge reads 3.5 kg/cm²
